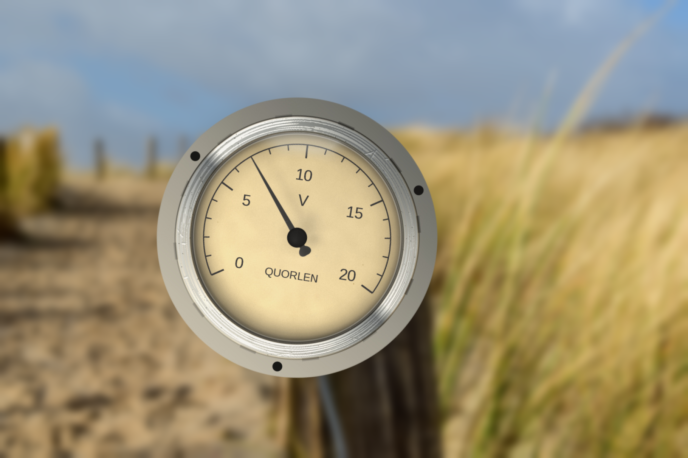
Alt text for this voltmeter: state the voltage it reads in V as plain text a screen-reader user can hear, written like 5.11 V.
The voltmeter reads 7 V
